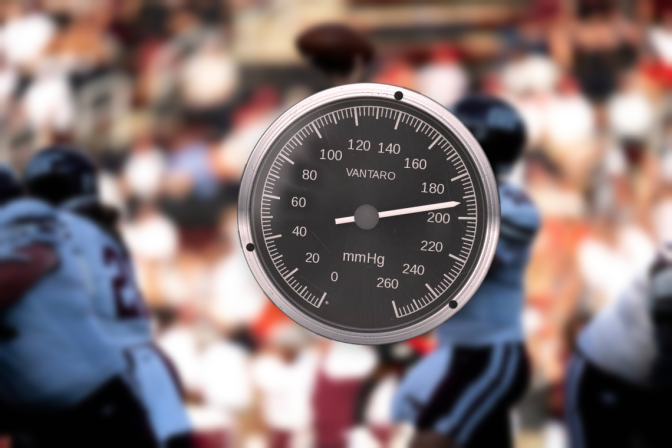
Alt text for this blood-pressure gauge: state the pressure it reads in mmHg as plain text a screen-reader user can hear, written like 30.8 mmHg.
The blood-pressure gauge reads 192 mmHg
